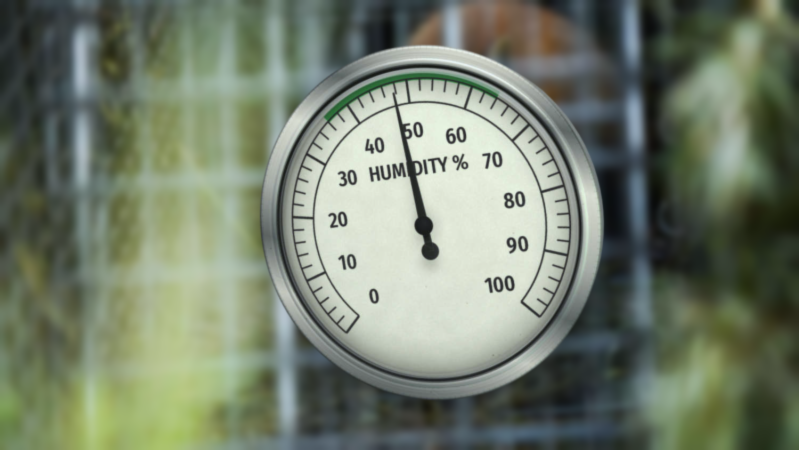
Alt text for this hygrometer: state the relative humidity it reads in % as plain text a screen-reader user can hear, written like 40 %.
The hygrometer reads 48 %
